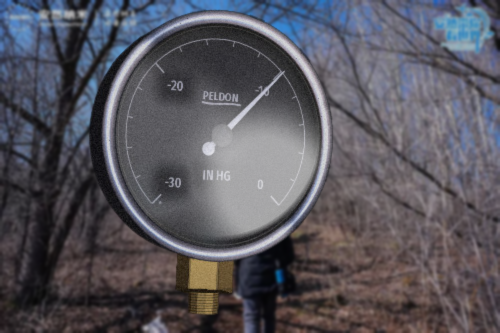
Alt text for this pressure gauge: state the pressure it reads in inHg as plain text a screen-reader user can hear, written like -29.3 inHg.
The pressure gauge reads -10 inHg
